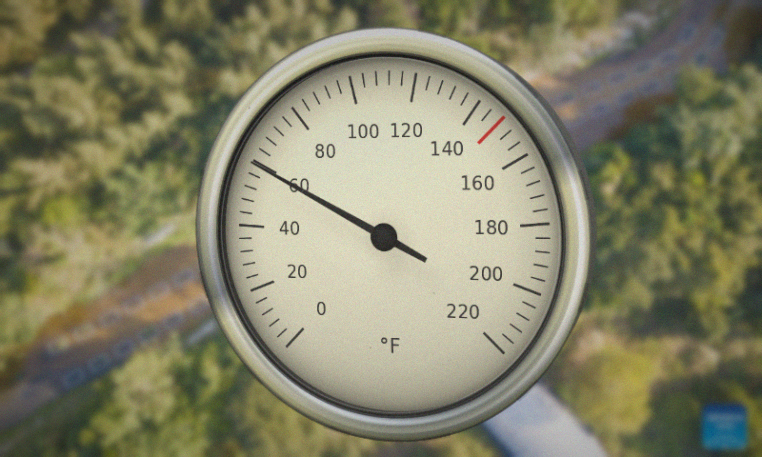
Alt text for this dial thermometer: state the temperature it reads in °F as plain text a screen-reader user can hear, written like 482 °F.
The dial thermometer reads 60 °F
